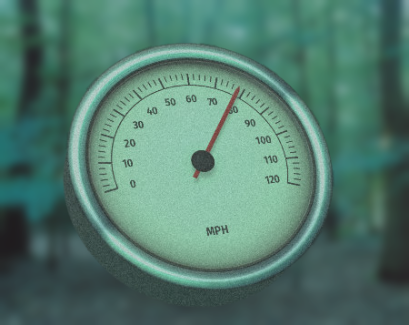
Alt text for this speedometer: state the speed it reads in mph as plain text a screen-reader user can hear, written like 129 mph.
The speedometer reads 78 mph
